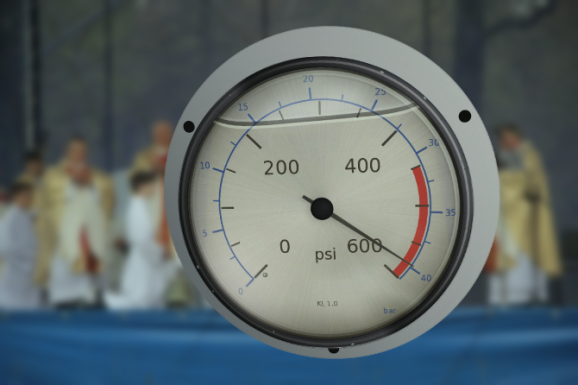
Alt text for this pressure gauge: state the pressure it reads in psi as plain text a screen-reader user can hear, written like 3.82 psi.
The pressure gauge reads 575 psi
